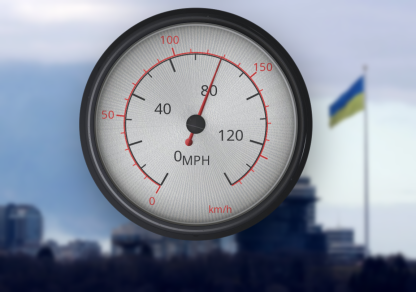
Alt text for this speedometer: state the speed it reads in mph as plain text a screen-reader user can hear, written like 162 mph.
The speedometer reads 80 mph
